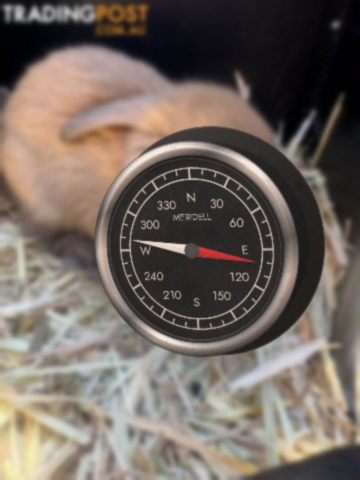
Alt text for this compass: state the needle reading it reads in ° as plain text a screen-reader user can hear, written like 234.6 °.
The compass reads 100 °
